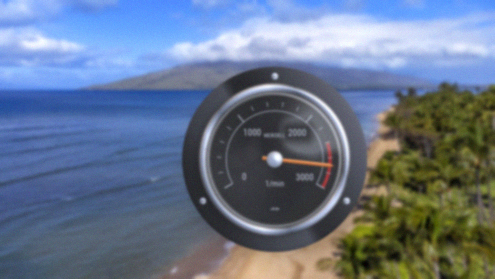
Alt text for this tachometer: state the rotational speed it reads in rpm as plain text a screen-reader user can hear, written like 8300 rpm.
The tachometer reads 2700 rpm
